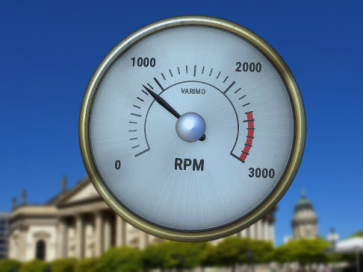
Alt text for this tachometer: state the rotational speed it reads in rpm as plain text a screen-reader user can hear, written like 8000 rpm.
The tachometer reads 850 rpm
